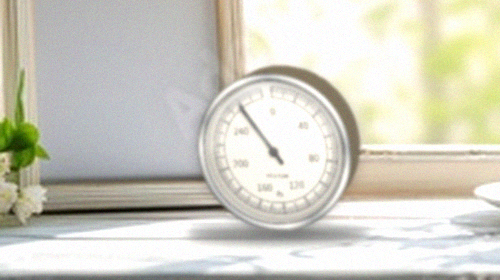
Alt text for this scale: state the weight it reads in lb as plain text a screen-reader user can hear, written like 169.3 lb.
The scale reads 260 lb
